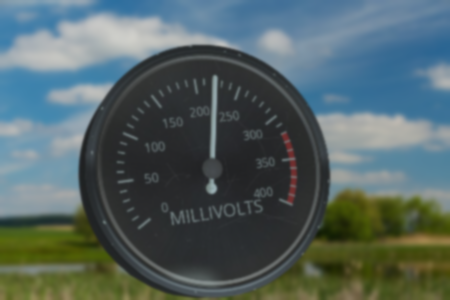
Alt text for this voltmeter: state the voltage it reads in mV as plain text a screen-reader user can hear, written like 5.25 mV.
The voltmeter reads 220 mV
